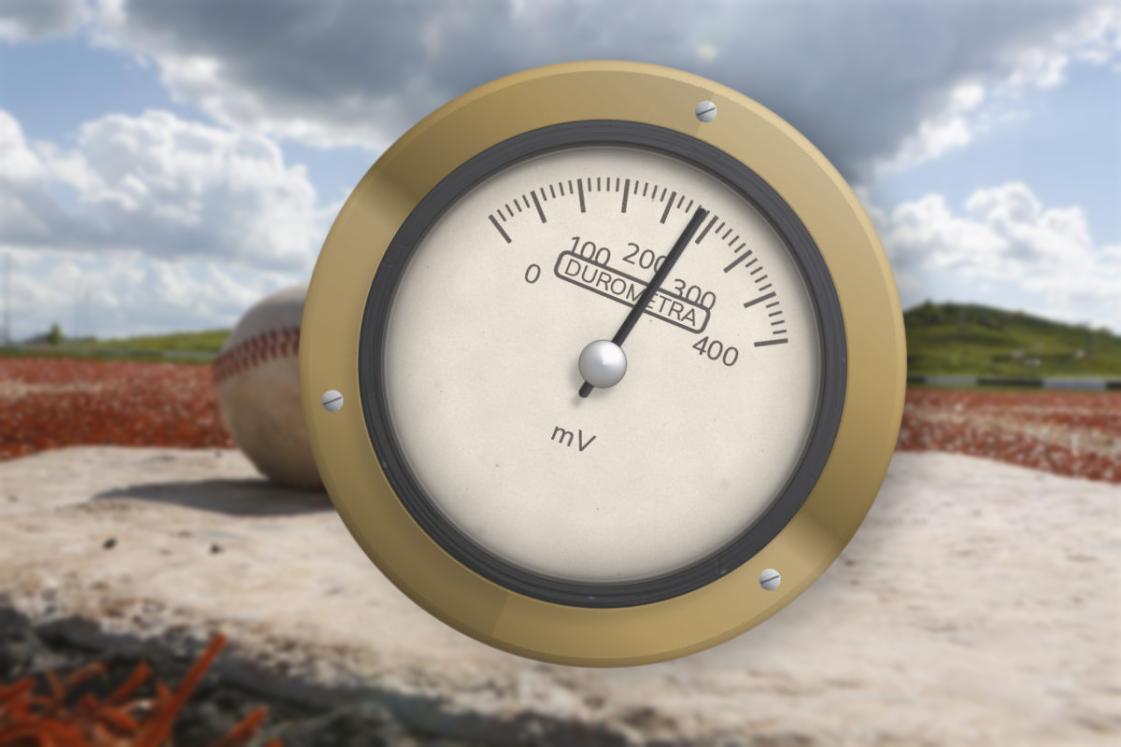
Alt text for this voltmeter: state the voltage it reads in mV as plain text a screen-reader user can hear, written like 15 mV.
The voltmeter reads 235 mV
